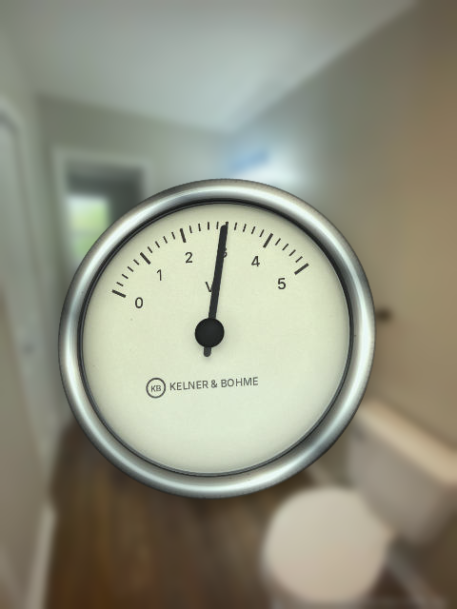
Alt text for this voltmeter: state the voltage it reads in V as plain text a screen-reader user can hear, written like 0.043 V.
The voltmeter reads 3 V
